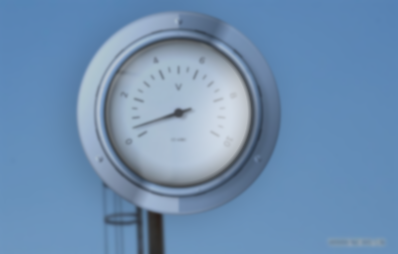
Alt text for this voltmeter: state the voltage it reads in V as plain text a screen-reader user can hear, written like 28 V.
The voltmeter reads 0.5 V
